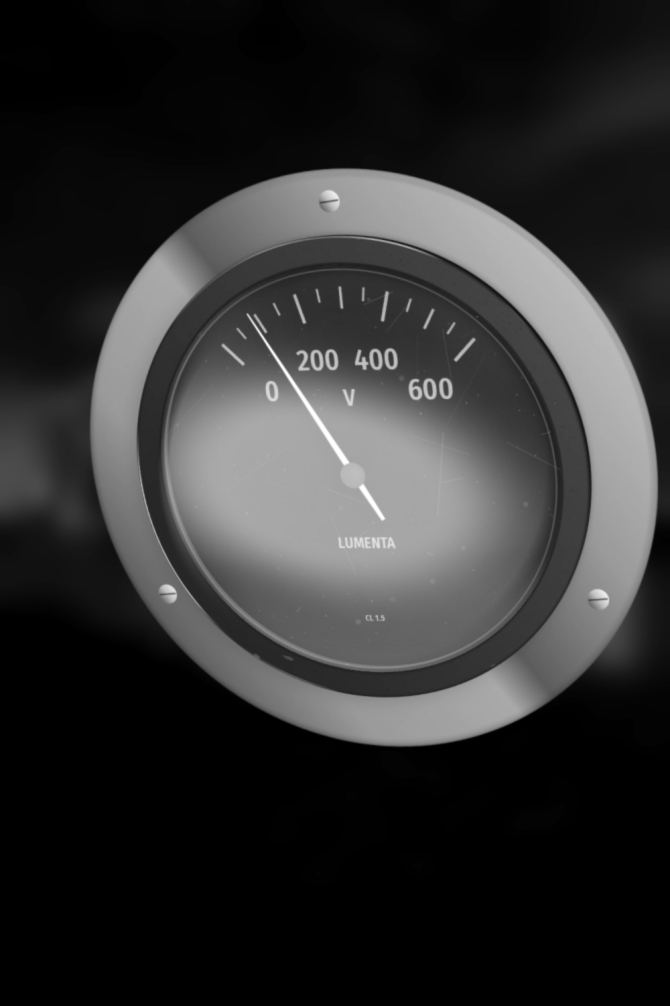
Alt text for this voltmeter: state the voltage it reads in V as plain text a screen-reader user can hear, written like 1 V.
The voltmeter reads 100 V
